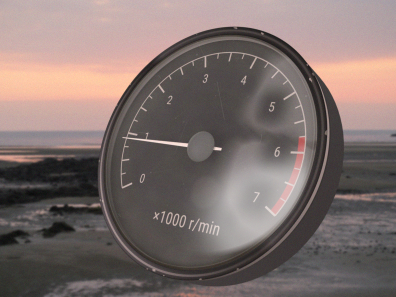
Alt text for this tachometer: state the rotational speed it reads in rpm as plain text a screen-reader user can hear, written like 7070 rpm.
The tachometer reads 875 rpm
